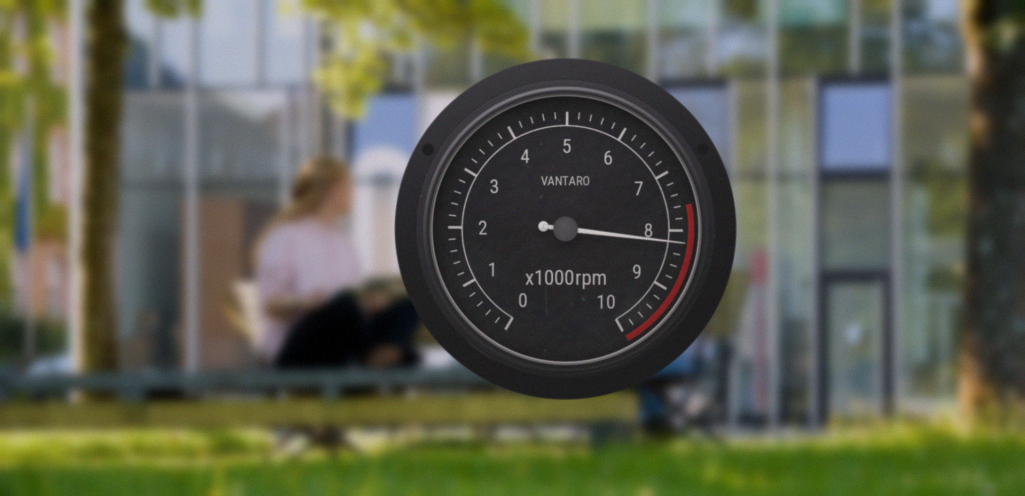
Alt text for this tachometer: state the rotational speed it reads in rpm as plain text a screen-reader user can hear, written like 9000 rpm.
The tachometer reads 8200 rpm
